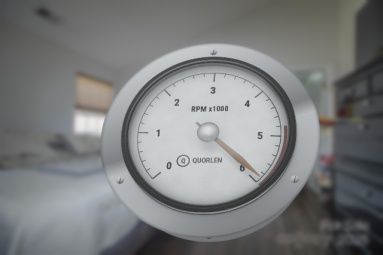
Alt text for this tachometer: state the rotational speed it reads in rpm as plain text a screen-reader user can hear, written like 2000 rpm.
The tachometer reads 5900 rpm
